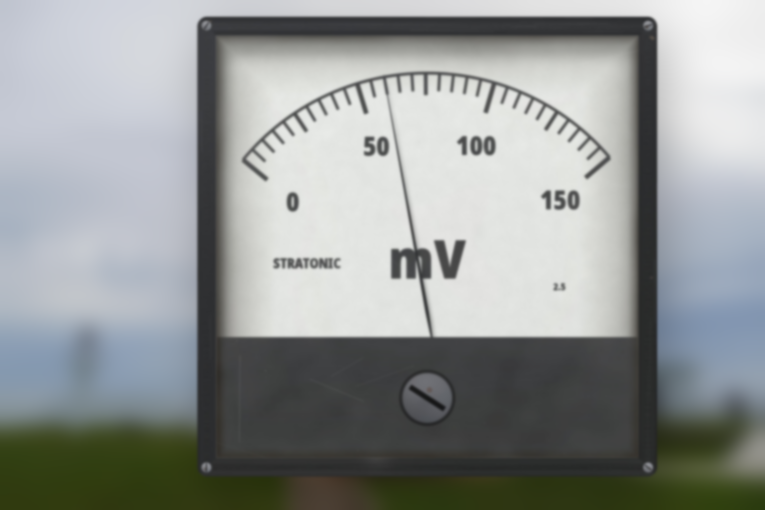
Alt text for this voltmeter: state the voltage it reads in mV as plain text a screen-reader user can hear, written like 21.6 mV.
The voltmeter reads 60 mV
